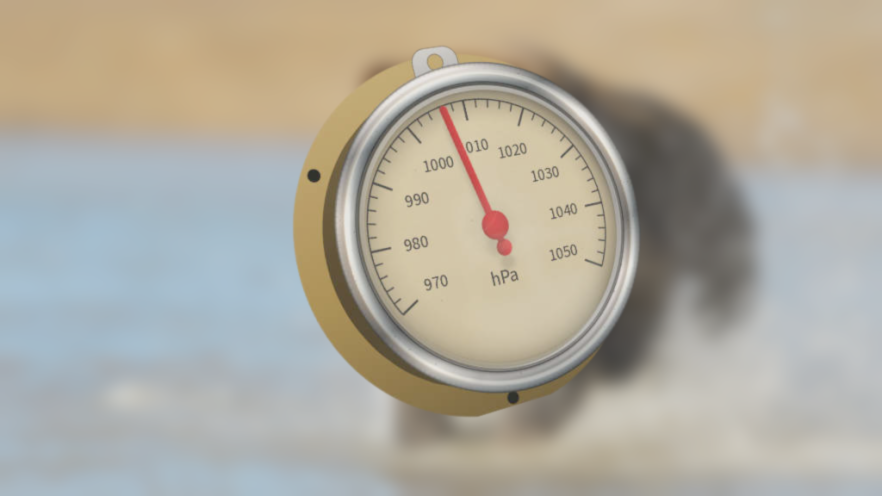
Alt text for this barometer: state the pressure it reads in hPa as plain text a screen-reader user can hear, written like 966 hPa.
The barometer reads 1006 hPa
